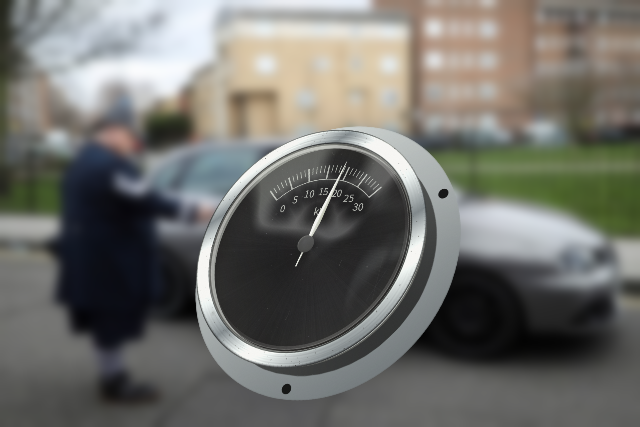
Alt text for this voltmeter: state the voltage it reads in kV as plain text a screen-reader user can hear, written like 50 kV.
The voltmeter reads 20 kV
